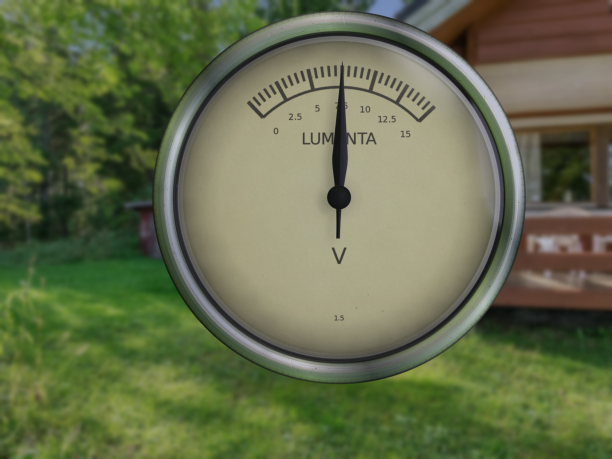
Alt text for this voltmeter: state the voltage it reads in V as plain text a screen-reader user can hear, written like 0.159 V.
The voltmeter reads 7.5 V
